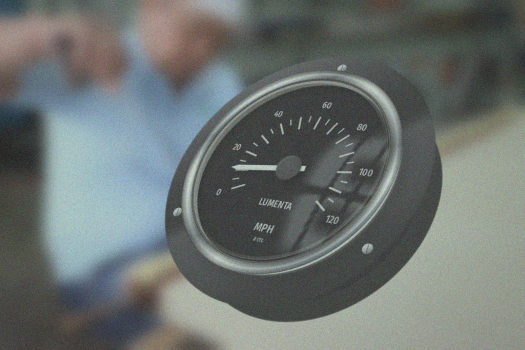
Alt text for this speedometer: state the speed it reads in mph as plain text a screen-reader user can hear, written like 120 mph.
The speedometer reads 10 mph
